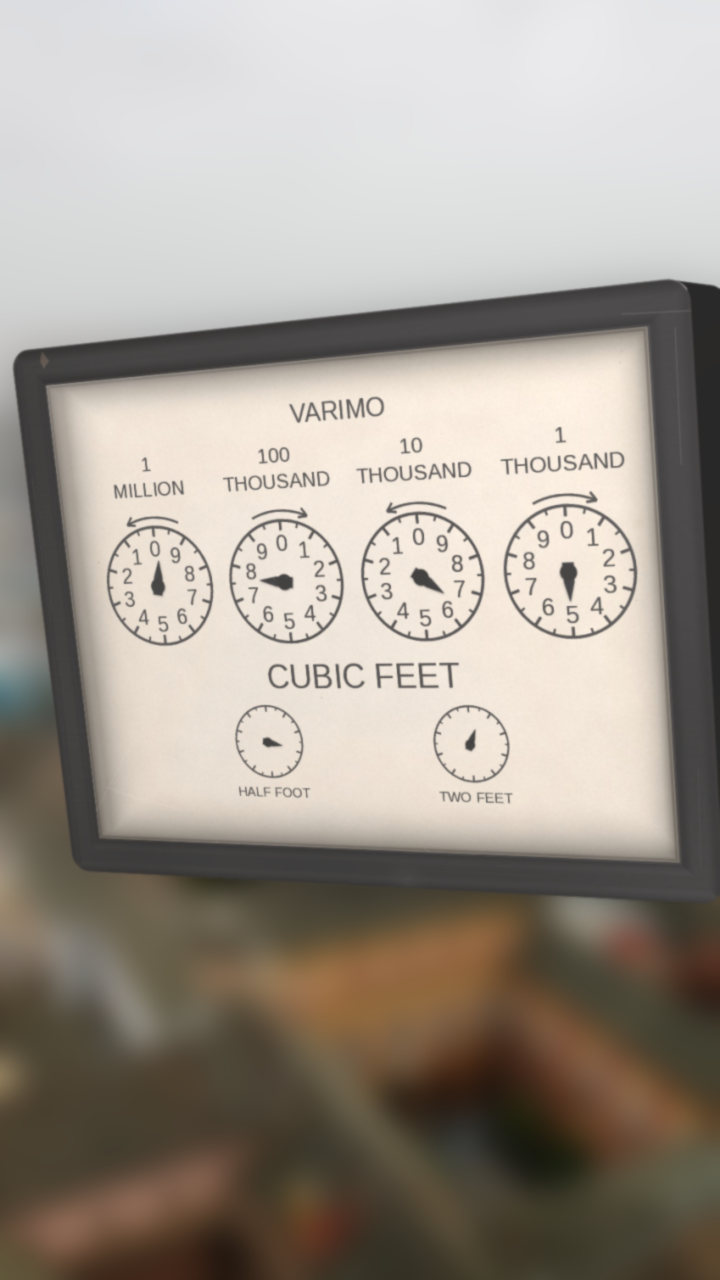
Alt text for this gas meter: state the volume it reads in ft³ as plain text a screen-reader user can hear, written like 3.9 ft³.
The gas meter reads 976500 ft³
